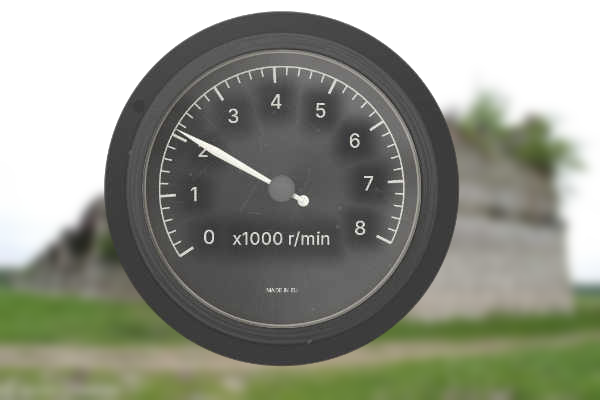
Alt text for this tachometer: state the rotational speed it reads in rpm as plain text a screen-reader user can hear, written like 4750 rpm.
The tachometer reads 2100 rpm
